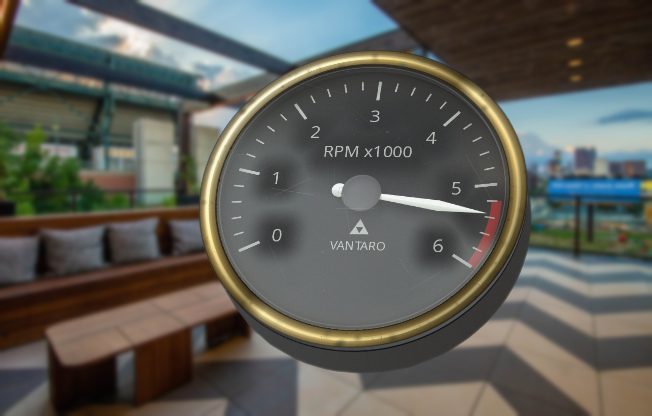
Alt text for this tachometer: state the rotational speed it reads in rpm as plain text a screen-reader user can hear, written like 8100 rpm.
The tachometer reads 5400 rpm
